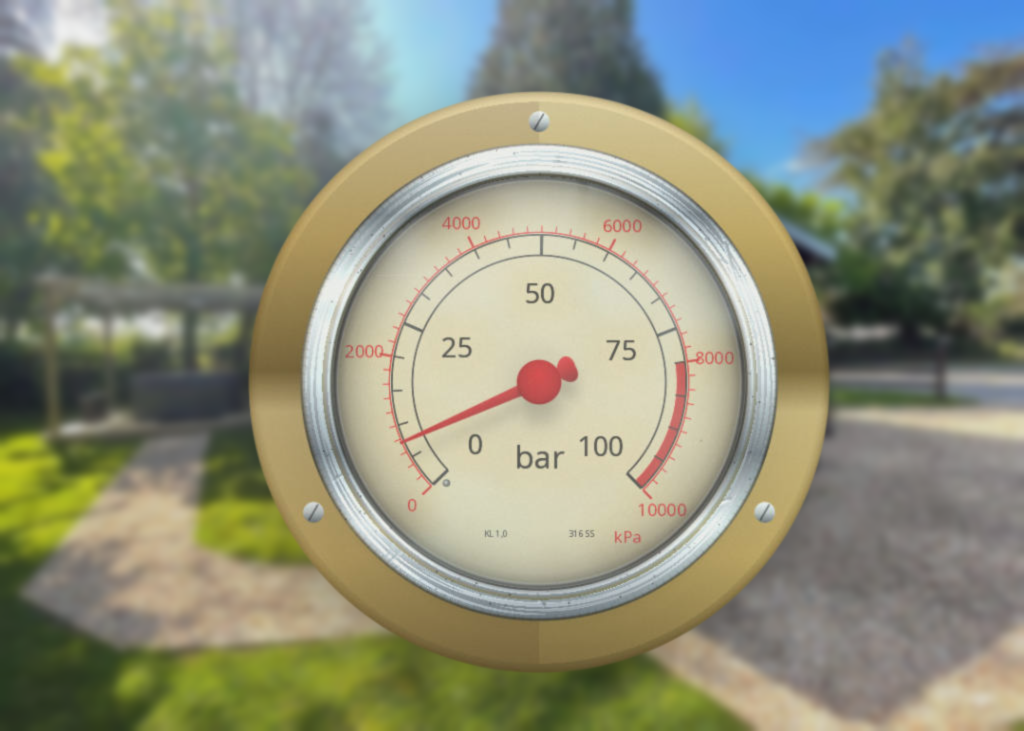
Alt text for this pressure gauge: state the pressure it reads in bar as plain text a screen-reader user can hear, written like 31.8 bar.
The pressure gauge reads 7.5 bar
